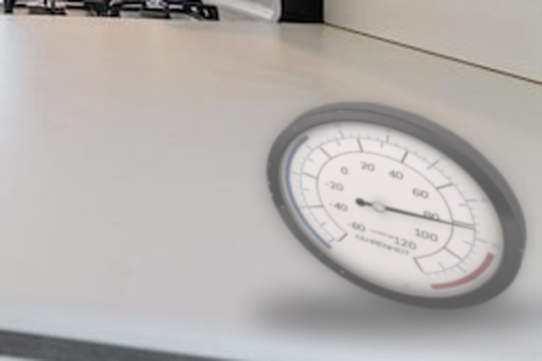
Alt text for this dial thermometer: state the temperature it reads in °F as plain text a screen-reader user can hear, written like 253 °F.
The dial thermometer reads 80 °F
